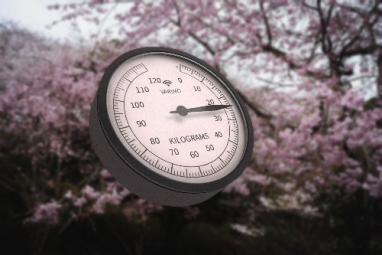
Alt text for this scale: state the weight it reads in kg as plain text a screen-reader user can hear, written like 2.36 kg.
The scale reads 25 kg
